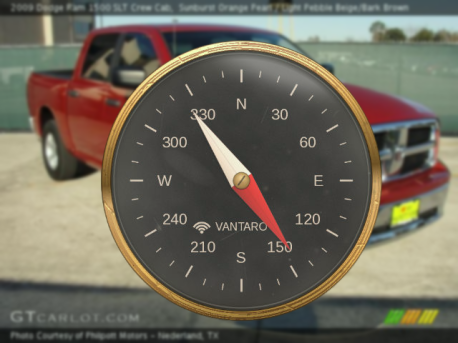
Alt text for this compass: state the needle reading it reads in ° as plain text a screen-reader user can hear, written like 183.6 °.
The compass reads 145 °
